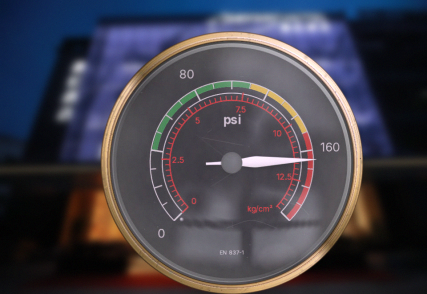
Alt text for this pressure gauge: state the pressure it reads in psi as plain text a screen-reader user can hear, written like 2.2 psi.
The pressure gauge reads 165 psi
